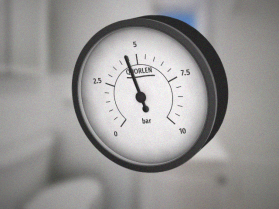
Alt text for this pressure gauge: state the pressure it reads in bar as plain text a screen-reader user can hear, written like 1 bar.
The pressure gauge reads 4.5 bar
